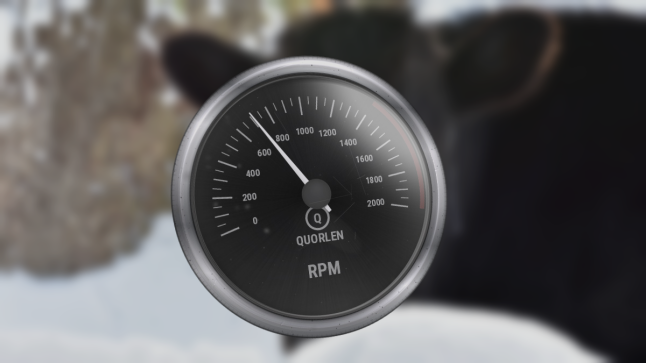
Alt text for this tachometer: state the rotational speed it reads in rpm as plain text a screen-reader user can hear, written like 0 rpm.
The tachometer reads 700 rpm
